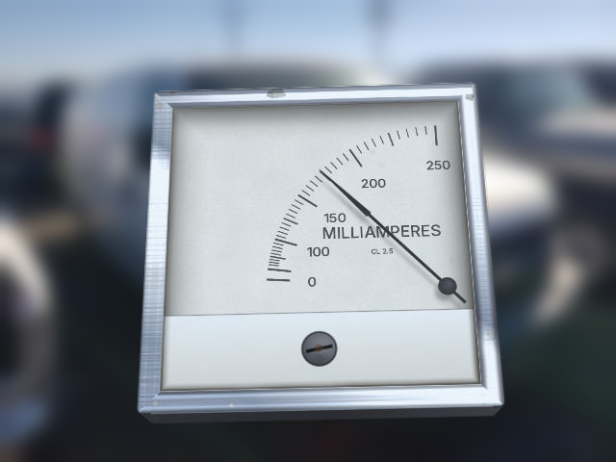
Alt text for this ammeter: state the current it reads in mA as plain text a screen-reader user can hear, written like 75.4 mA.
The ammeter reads 175 mA
